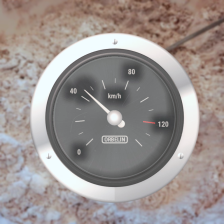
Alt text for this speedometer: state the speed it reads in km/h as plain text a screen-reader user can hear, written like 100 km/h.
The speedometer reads 45 km/h
